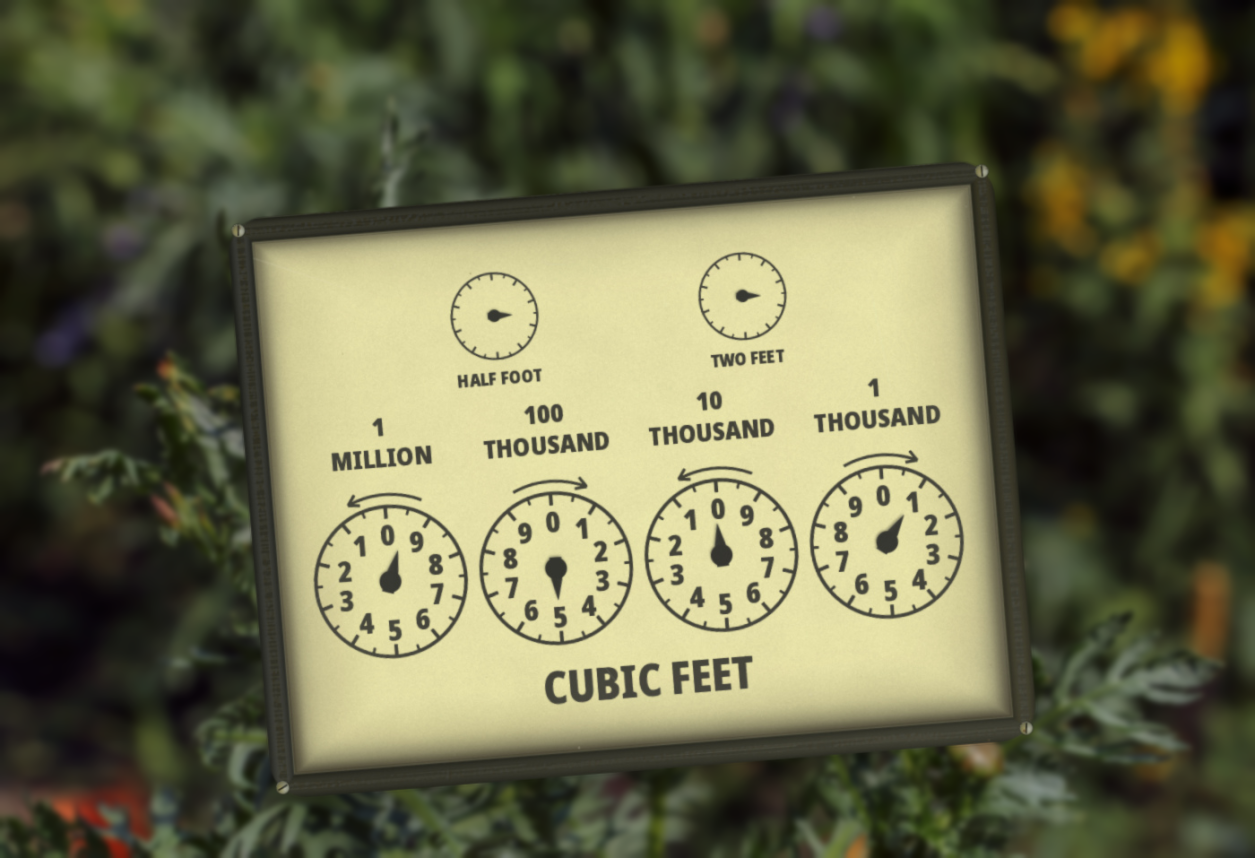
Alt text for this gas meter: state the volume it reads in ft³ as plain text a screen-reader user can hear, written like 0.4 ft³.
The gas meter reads 950100 ft³
